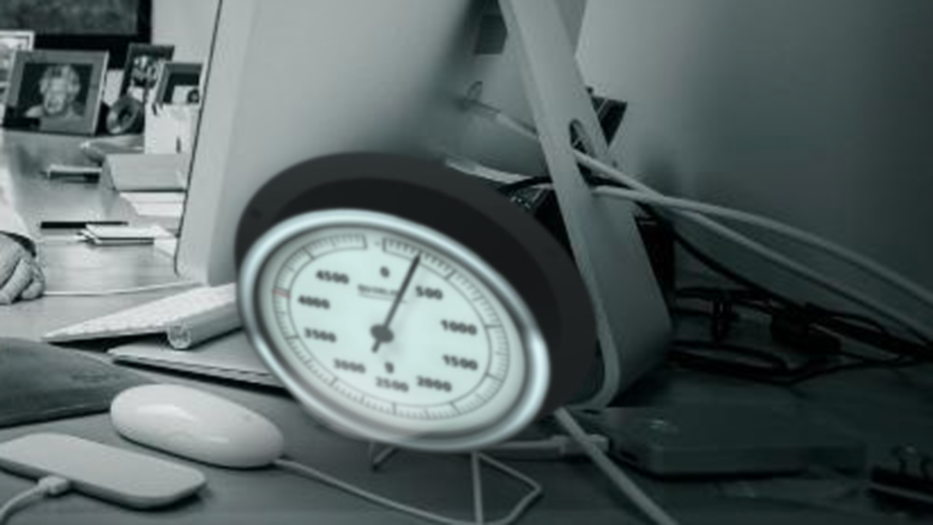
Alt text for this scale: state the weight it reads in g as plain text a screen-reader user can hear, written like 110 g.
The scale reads 250 g
